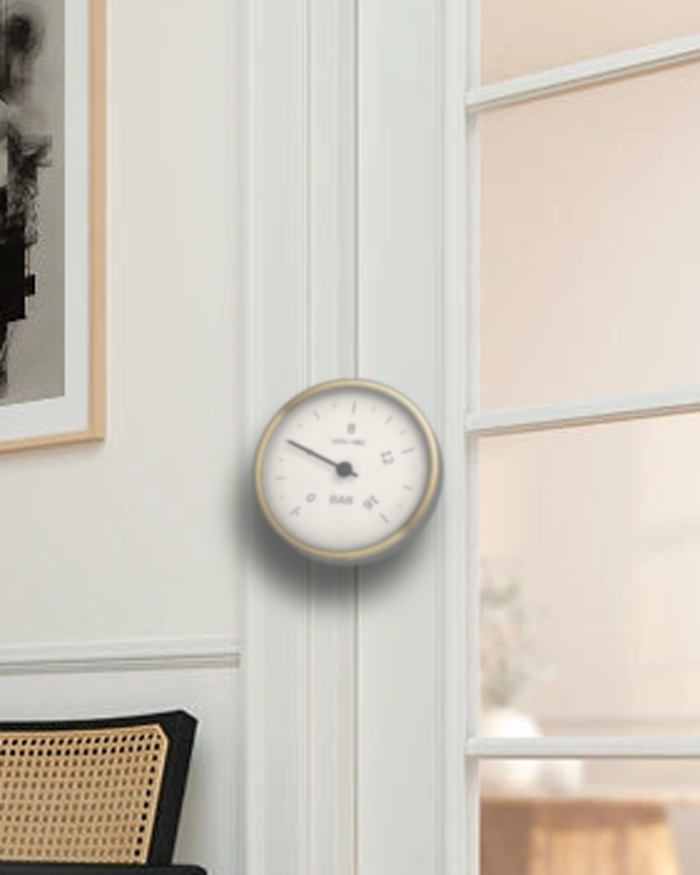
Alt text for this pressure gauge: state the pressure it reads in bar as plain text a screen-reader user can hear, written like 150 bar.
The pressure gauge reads 4 bar
